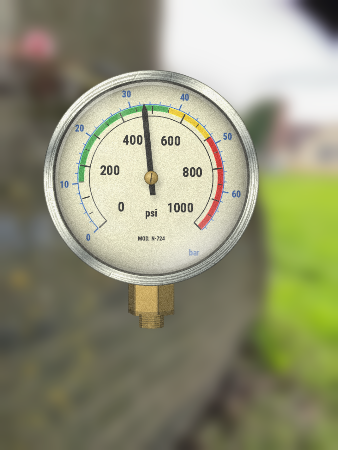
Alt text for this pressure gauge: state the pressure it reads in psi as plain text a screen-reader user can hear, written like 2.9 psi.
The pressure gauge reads 475 psi
